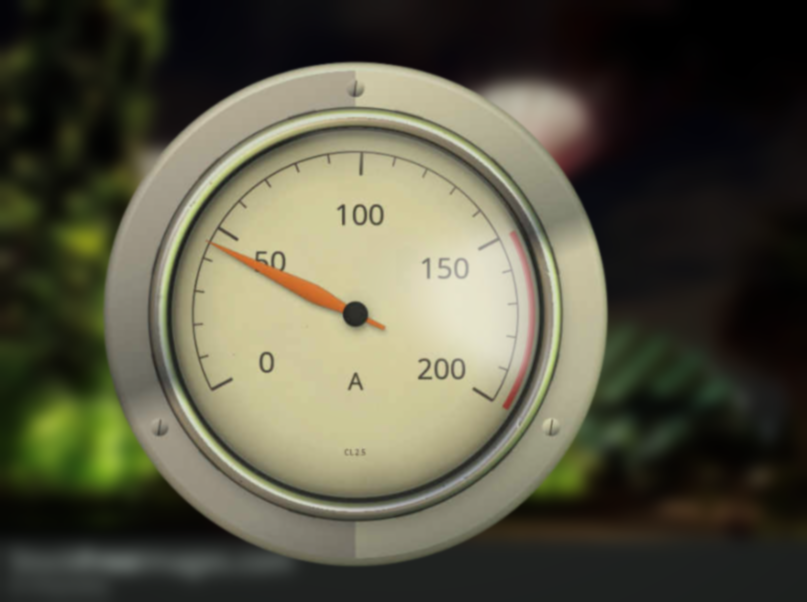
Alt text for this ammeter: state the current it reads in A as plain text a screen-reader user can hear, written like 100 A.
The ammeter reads 45 A
